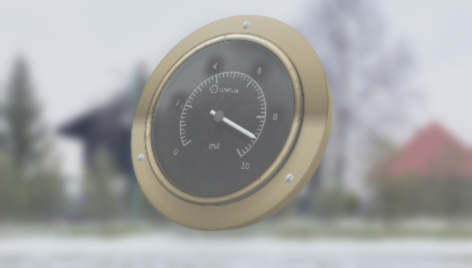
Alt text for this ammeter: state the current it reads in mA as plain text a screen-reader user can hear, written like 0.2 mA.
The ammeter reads 9 mA
